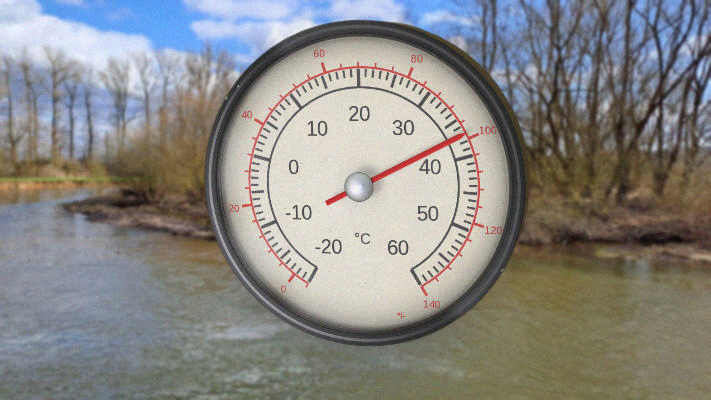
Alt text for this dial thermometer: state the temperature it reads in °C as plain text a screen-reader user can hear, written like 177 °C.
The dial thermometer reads 37 °C
